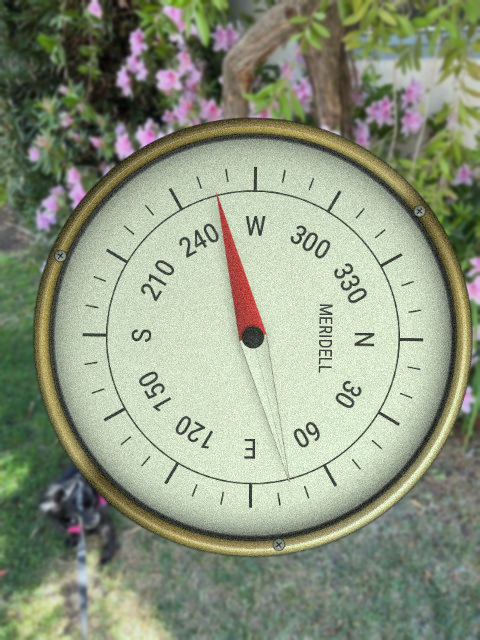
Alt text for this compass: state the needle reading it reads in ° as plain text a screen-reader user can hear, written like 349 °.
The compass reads 255 °
